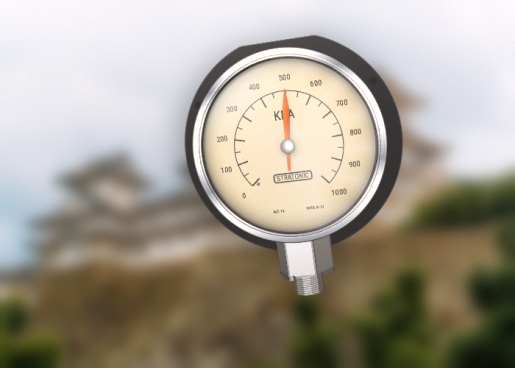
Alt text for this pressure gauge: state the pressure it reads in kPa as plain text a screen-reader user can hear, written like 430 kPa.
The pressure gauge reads 500 kPa
